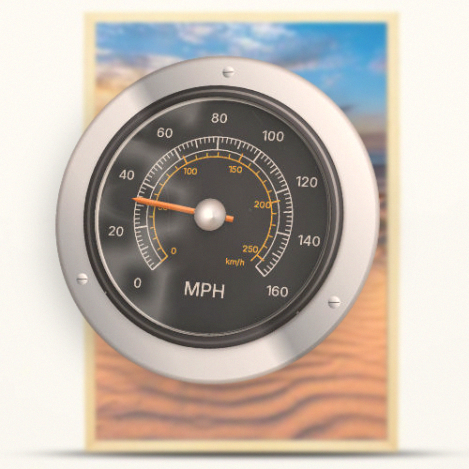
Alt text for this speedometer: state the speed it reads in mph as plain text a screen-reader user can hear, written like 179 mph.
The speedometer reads 32 mph
